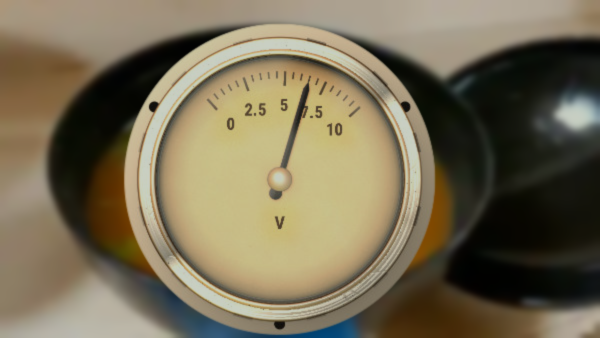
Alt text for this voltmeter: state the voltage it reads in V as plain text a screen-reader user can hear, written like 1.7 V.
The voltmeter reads 6.5 V
